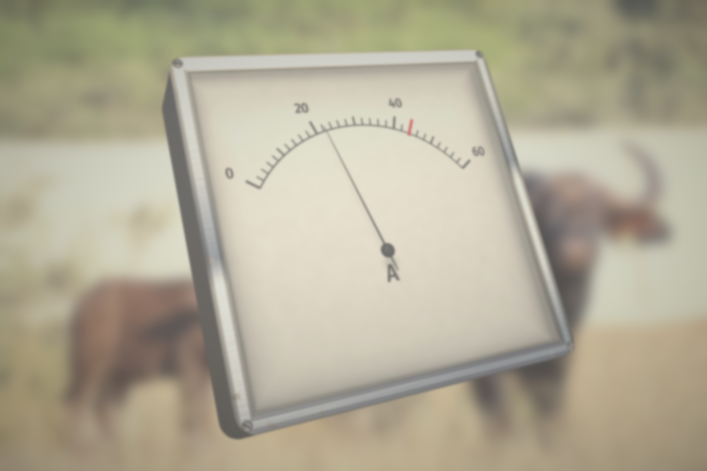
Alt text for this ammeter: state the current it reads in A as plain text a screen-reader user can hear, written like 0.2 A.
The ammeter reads 22 A
